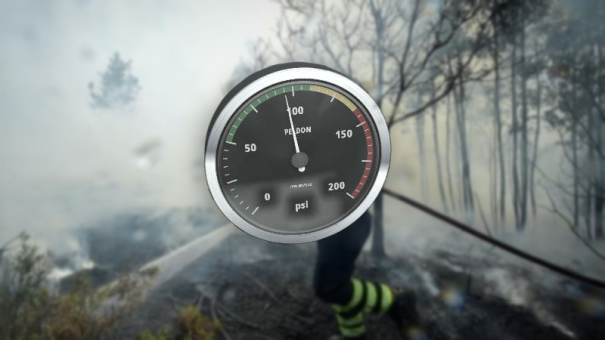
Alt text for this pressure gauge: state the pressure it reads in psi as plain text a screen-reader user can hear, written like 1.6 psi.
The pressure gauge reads 95 psi
